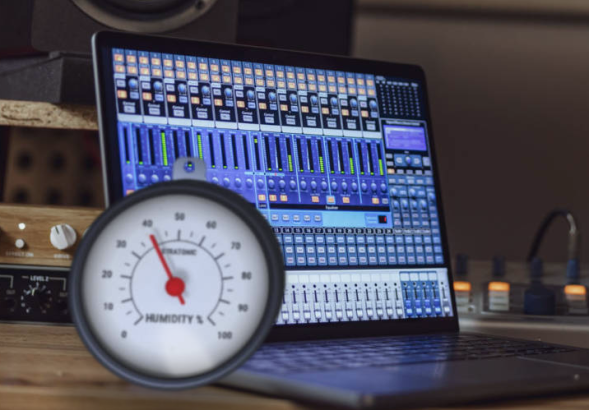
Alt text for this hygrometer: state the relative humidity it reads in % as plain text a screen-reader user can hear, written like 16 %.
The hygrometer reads 40 %
